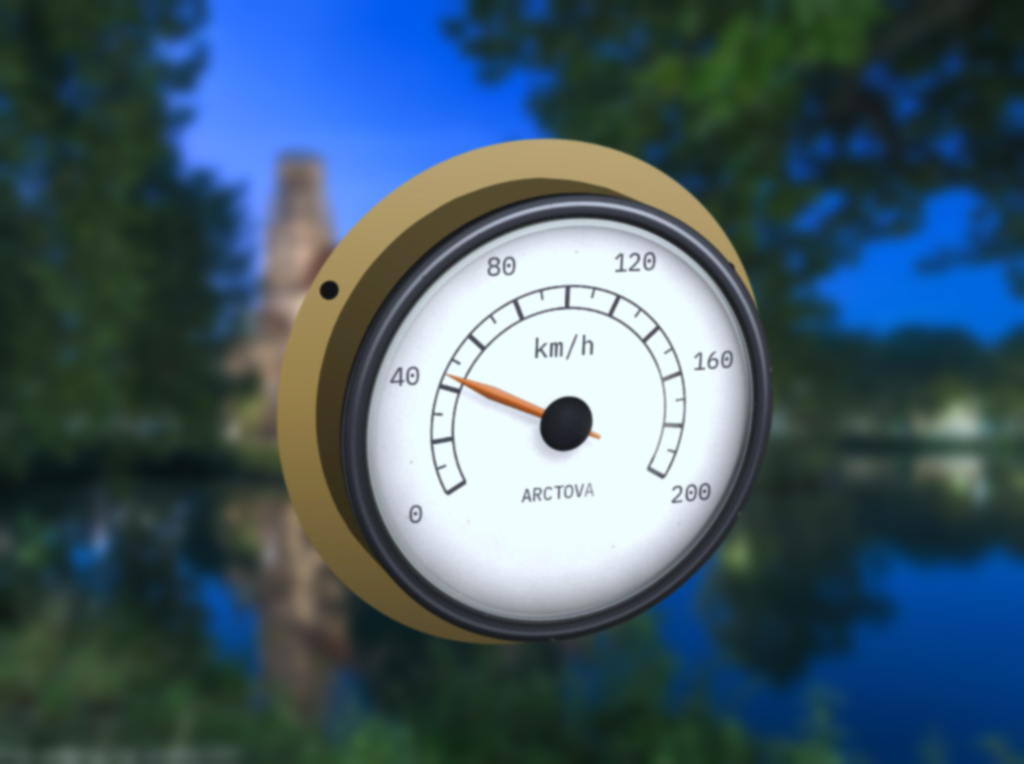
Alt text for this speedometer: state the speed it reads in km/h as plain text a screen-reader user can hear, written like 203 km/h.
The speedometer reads 45 km/h
